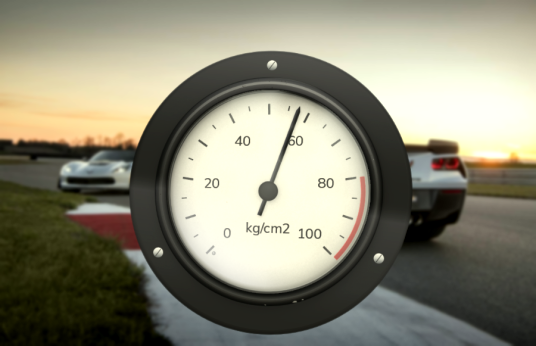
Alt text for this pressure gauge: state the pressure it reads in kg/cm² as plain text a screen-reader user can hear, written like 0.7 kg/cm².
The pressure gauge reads 57.5 kg/cm²
